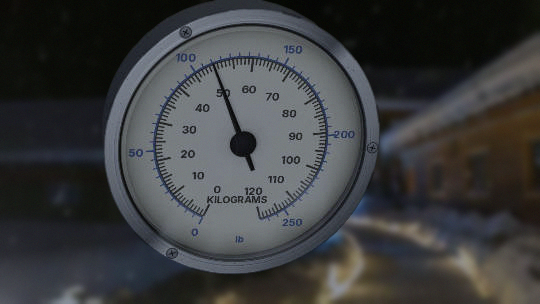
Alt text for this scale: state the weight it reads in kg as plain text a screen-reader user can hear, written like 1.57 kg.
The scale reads 50 kg
